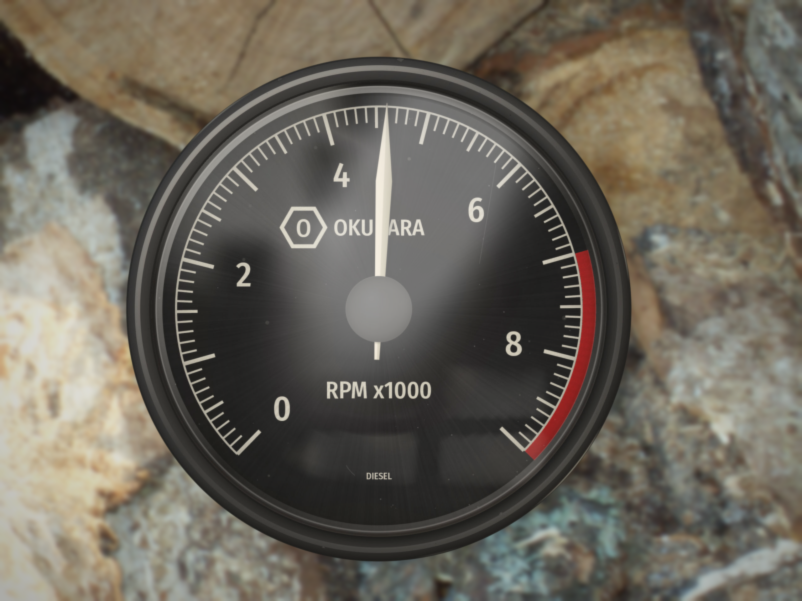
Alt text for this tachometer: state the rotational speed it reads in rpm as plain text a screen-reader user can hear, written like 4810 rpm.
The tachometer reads 4600 rpm
